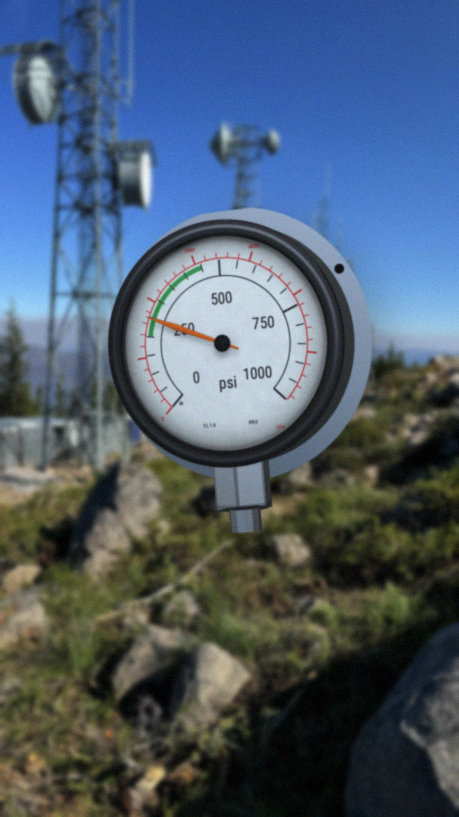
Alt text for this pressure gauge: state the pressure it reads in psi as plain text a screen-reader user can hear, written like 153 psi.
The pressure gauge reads 250 psi
